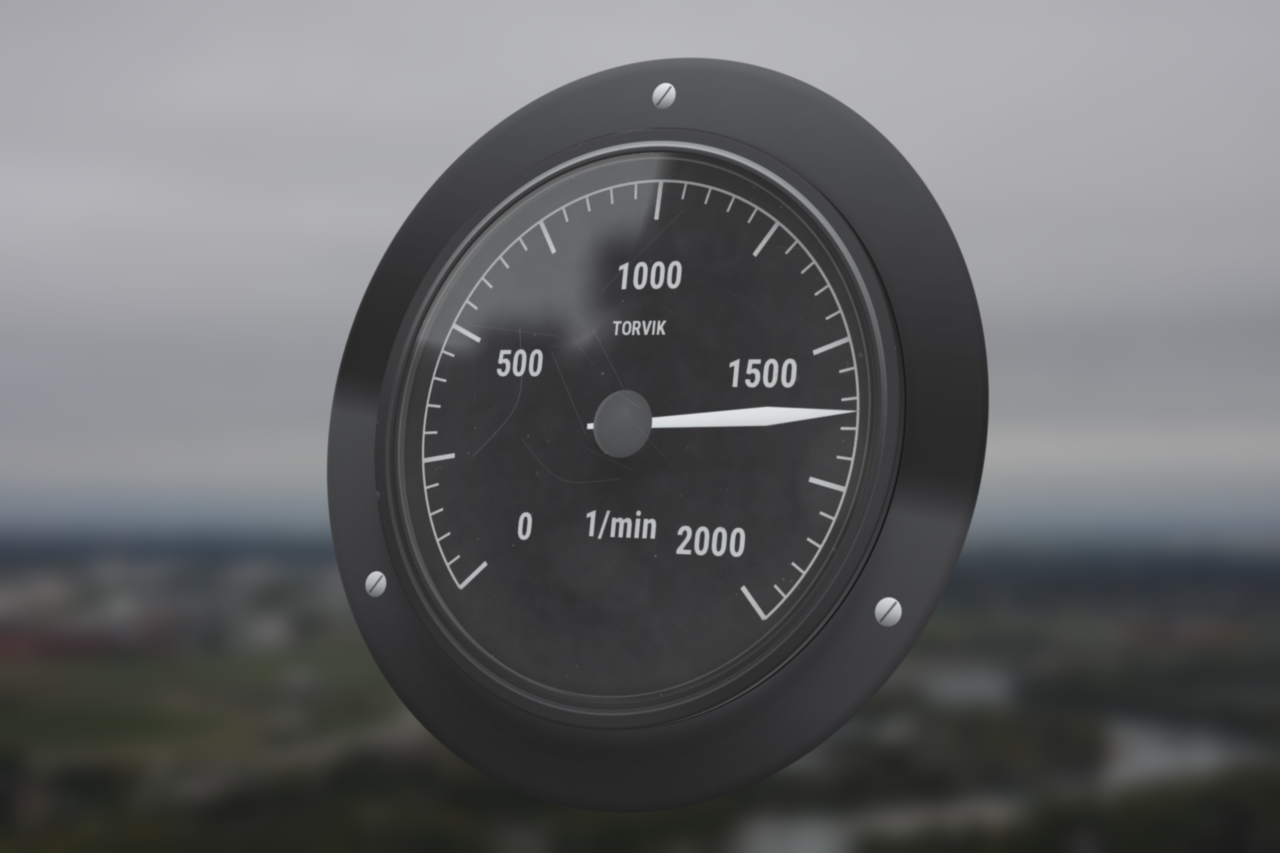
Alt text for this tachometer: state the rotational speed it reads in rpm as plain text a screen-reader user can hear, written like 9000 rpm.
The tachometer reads 1625 rpm
